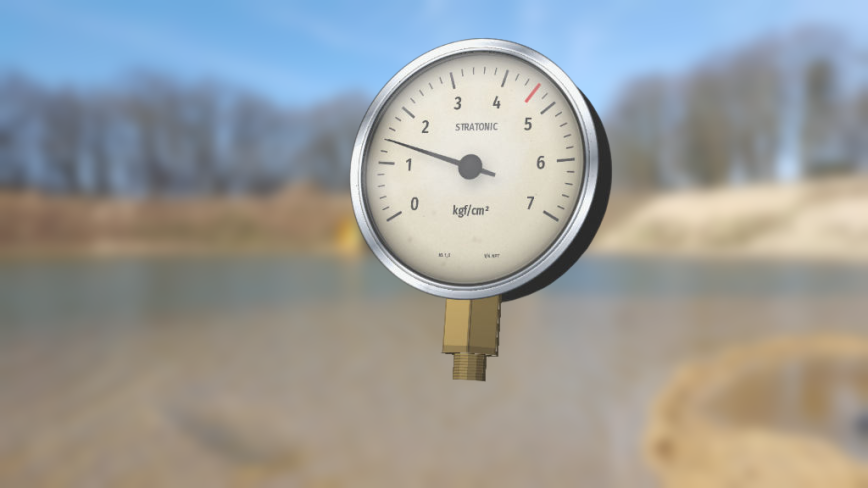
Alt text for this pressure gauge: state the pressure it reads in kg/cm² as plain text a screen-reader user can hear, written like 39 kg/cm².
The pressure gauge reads 1.4 kg/cm²
